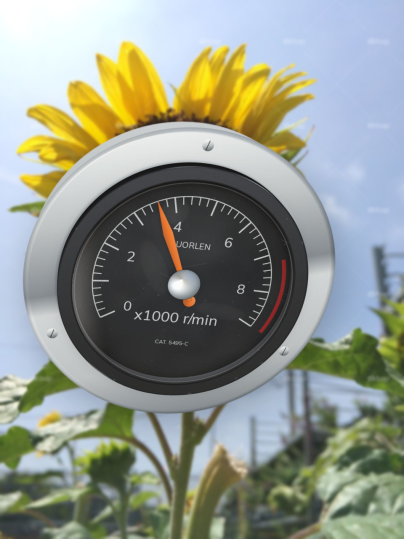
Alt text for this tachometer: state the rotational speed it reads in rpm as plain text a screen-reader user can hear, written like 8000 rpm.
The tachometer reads 3600 rpm
